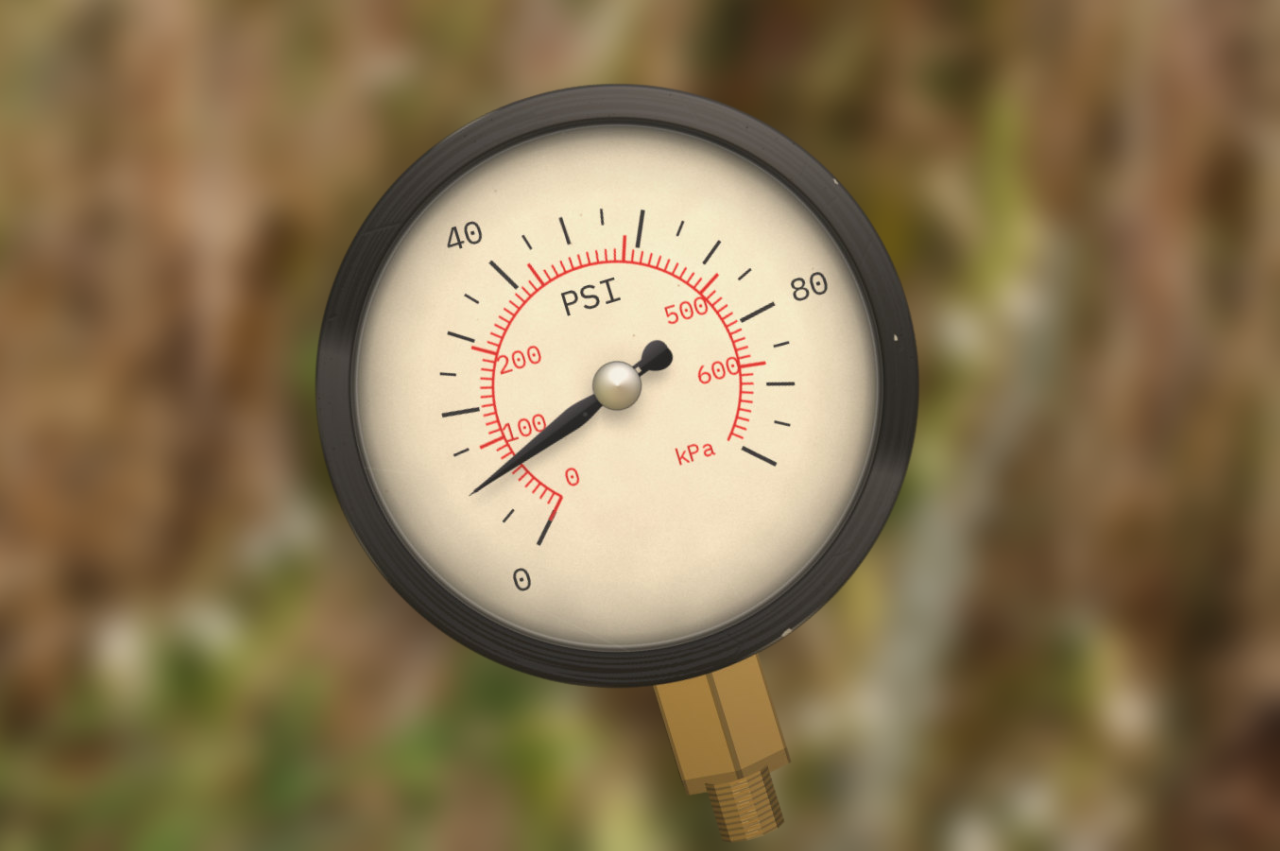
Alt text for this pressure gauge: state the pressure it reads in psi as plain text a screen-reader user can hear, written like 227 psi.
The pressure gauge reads 10 psi
